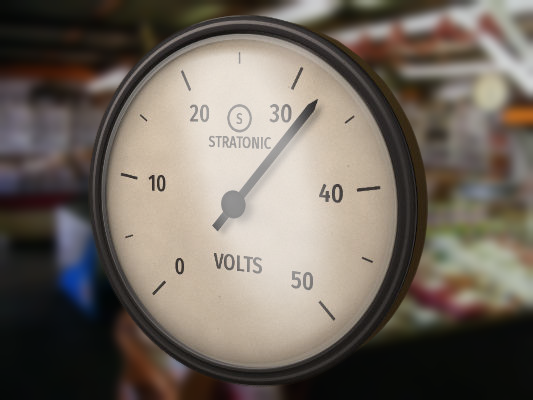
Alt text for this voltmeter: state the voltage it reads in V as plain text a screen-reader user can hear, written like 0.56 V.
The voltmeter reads 32.5 V
